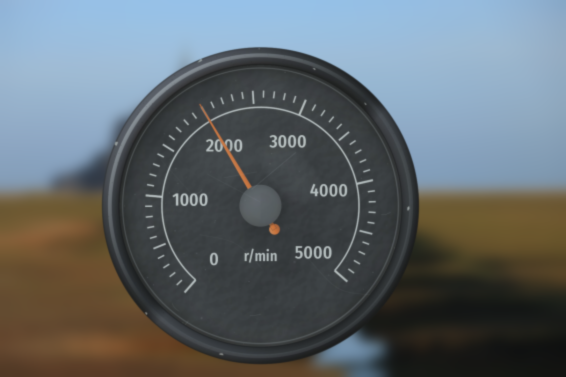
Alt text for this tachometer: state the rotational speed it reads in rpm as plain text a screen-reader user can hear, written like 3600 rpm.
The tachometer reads 2000 rpm
